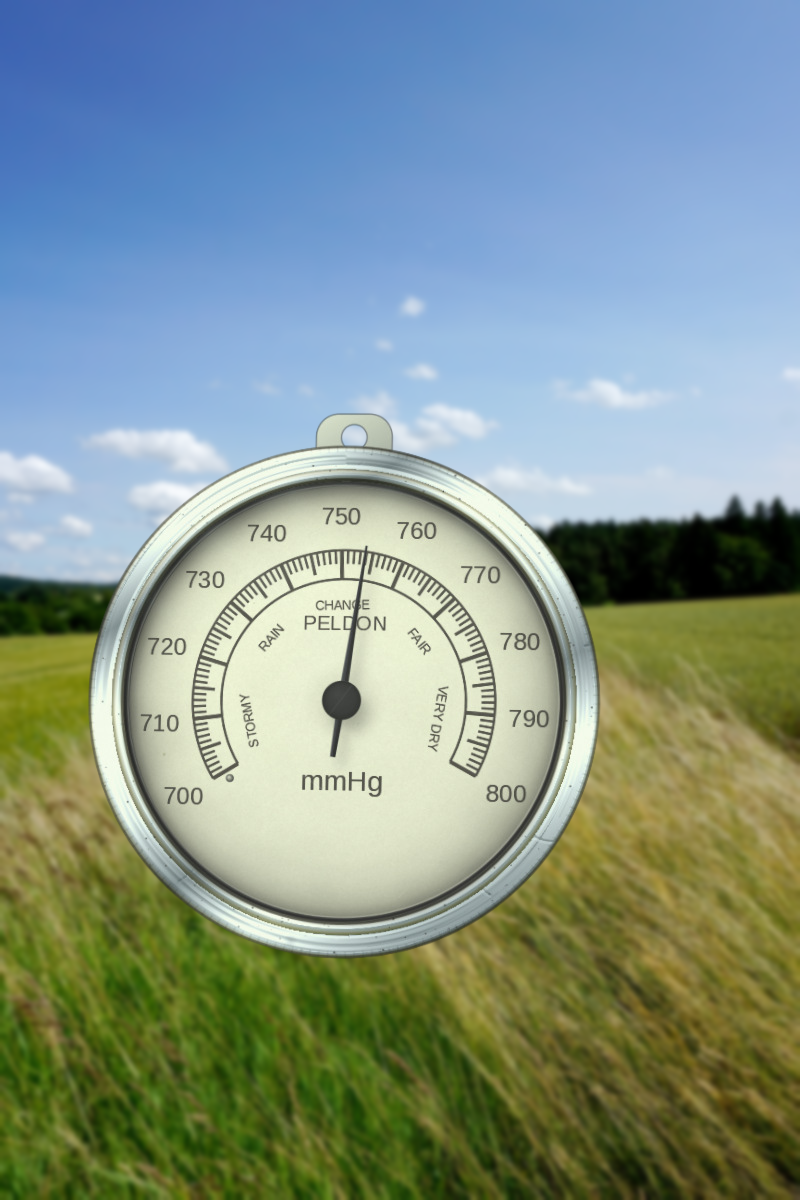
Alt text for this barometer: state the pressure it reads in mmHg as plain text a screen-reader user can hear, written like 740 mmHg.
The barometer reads 754 mmHg
